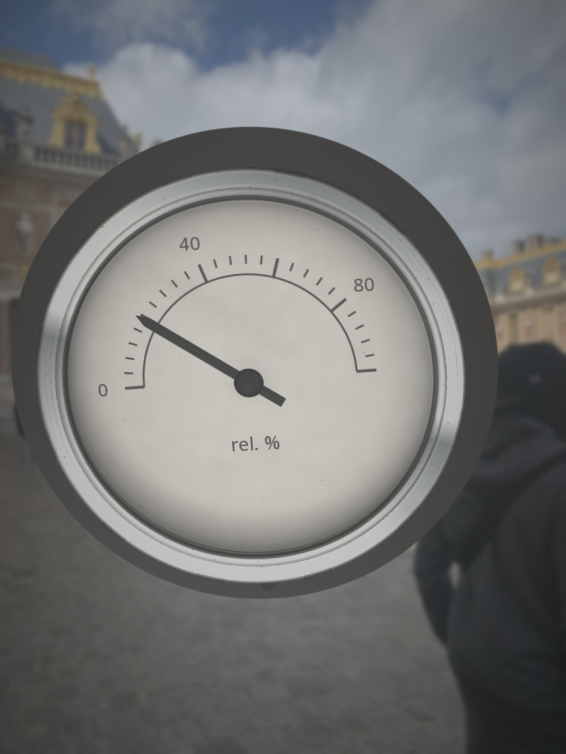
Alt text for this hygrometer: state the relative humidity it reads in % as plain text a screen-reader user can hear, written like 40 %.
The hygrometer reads 20 %
